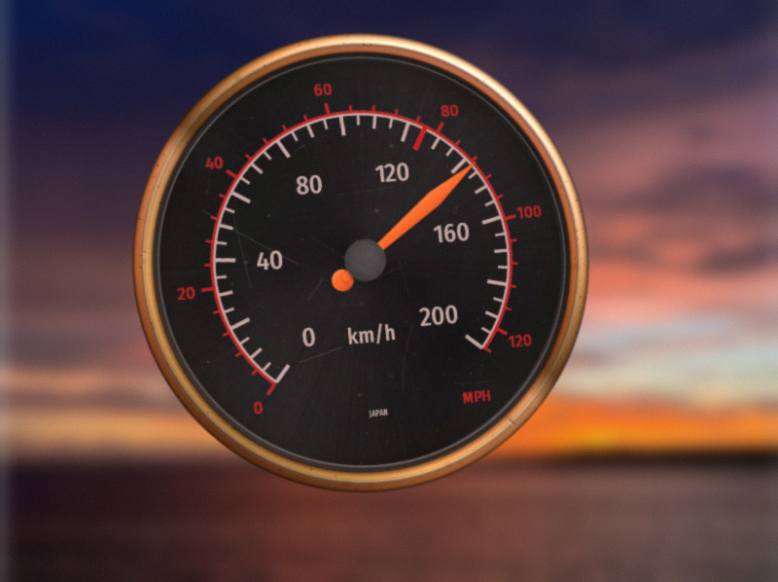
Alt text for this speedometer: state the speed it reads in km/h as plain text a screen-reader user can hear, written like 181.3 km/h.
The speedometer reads 142.5 km/h
